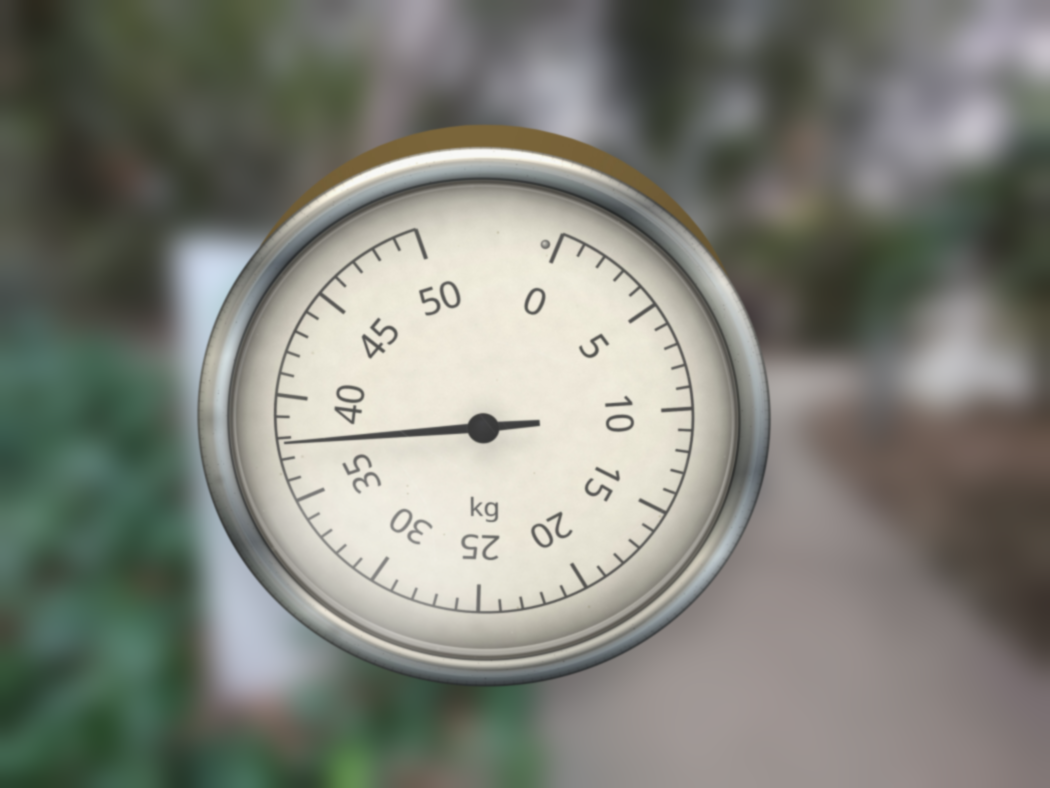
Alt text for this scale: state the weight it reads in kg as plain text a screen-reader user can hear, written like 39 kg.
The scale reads 38 kg
